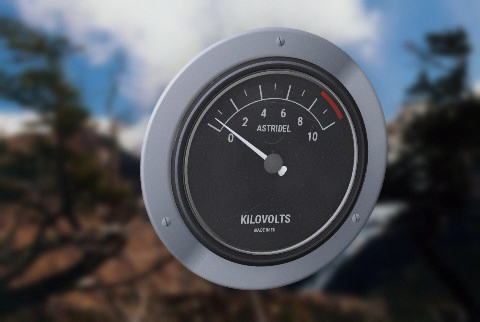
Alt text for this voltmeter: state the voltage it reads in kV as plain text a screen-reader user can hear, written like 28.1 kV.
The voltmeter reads 0.5 kV
